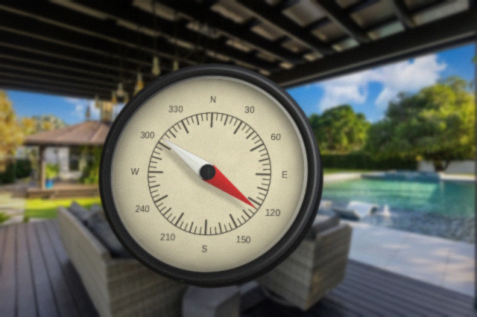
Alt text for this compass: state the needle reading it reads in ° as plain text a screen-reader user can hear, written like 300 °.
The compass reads 125 °
